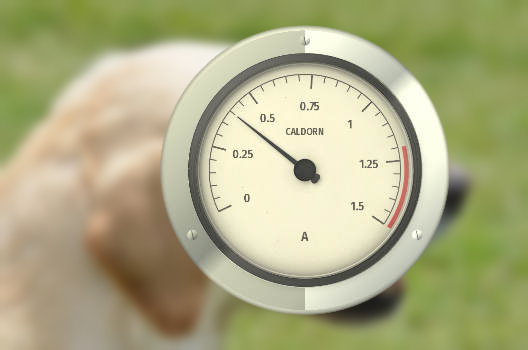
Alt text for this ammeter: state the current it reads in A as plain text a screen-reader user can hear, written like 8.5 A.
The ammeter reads 0.4 A
